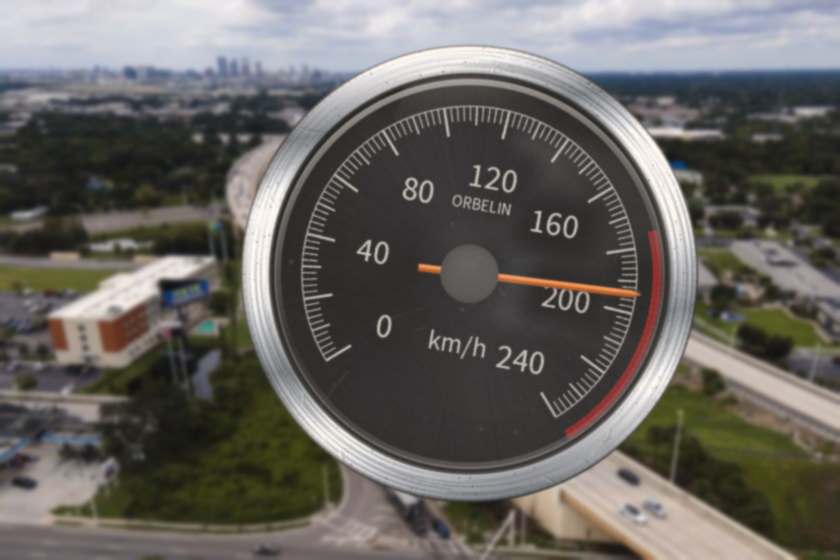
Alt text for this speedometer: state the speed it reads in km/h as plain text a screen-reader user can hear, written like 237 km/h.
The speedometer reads 194 km/h
